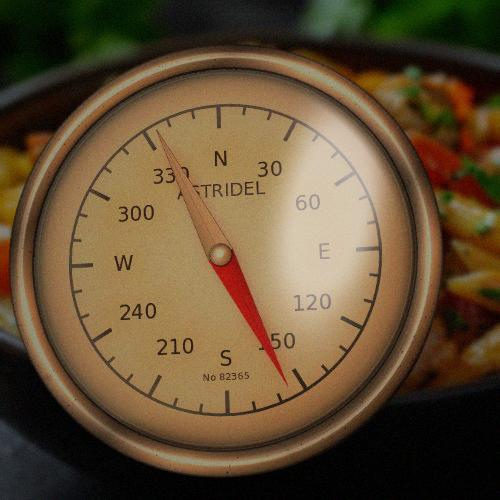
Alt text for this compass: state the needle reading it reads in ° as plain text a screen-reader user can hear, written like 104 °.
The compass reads 155 °
